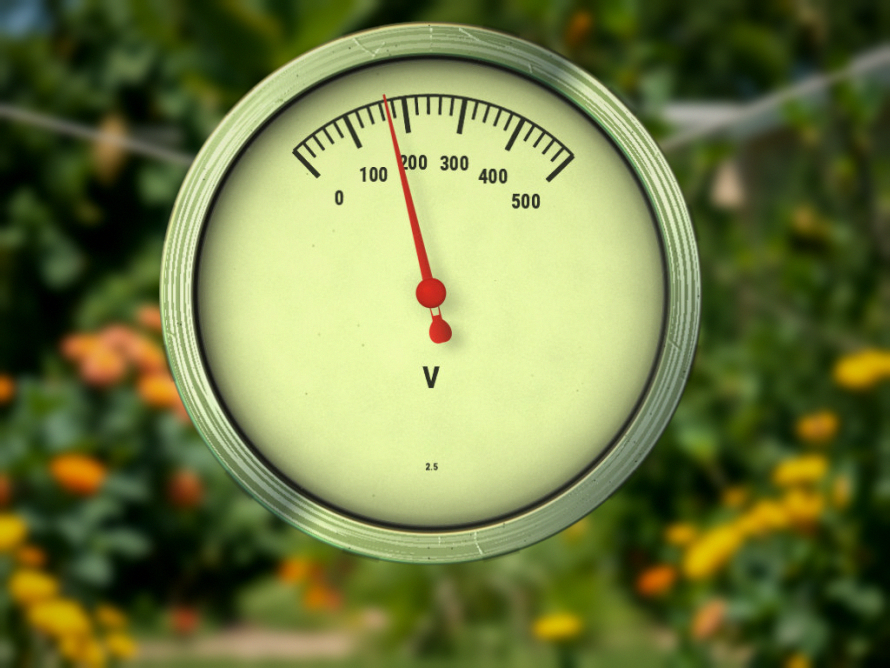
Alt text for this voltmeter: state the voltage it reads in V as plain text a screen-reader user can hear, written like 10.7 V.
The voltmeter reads 170 V
